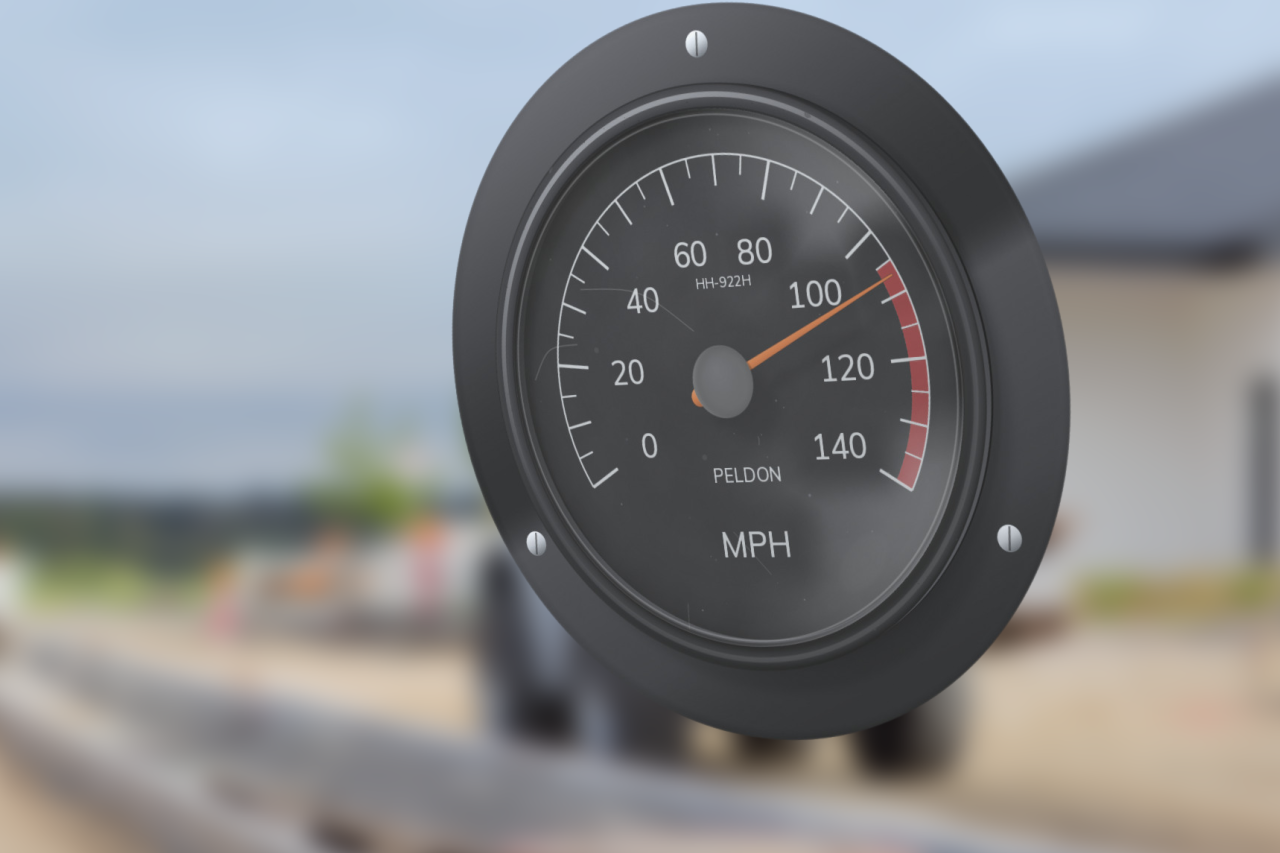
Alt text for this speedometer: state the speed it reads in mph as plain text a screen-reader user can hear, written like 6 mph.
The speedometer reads 107.5 mph
